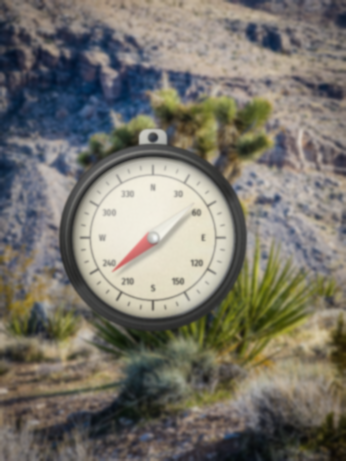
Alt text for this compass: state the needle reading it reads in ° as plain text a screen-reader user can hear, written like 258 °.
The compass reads 230 °
